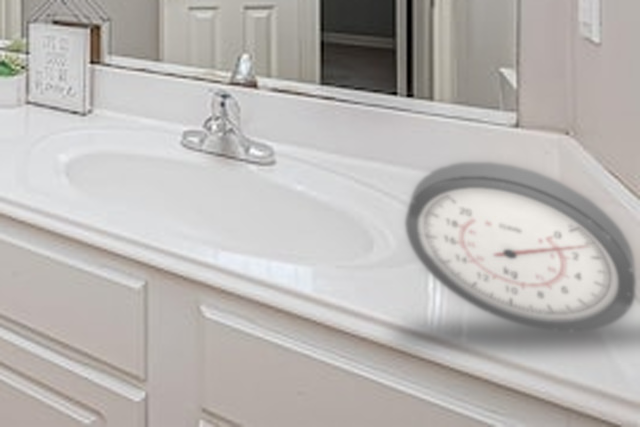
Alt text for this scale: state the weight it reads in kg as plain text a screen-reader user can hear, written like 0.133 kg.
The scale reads 1 kg
